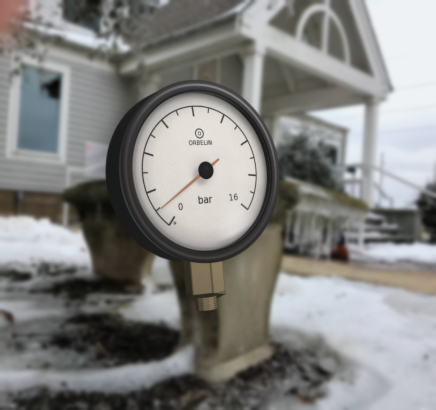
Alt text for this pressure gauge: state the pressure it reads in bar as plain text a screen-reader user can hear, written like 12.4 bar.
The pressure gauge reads 1 bar
